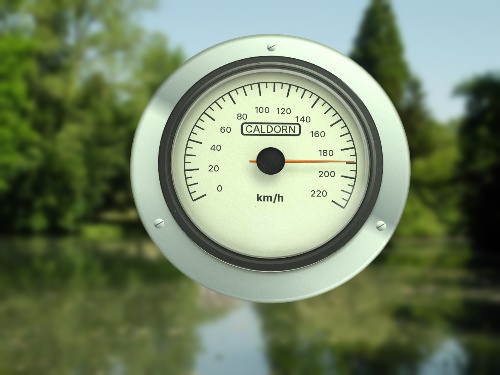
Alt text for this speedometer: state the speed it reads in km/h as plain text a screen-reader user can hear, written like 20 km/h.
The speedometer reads 190 km/h
